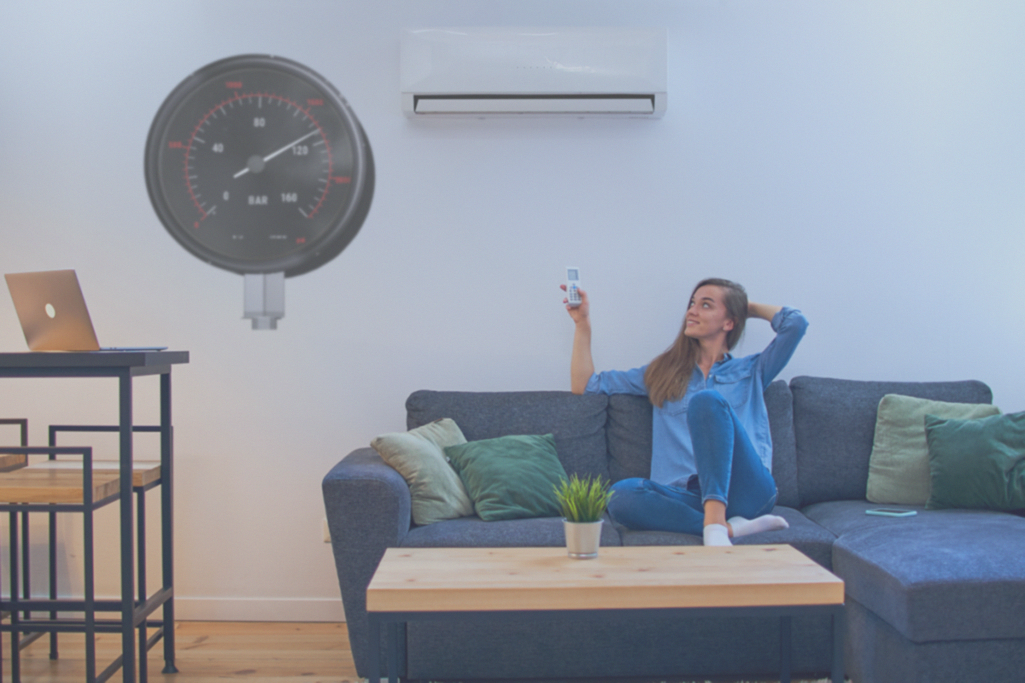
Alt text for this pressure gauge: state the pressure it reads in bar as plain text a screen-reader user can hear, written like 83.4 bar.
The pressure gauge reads 115 bar
